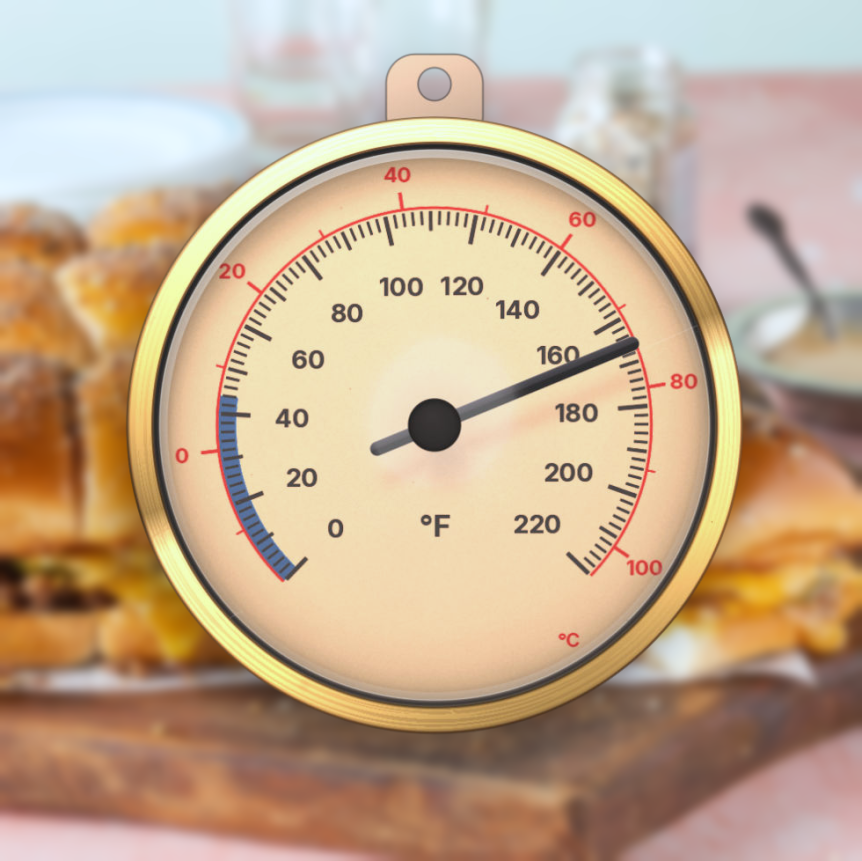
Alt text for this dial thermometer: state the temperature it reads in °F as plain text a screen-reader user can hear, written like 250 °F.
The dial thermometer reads 166 °F
